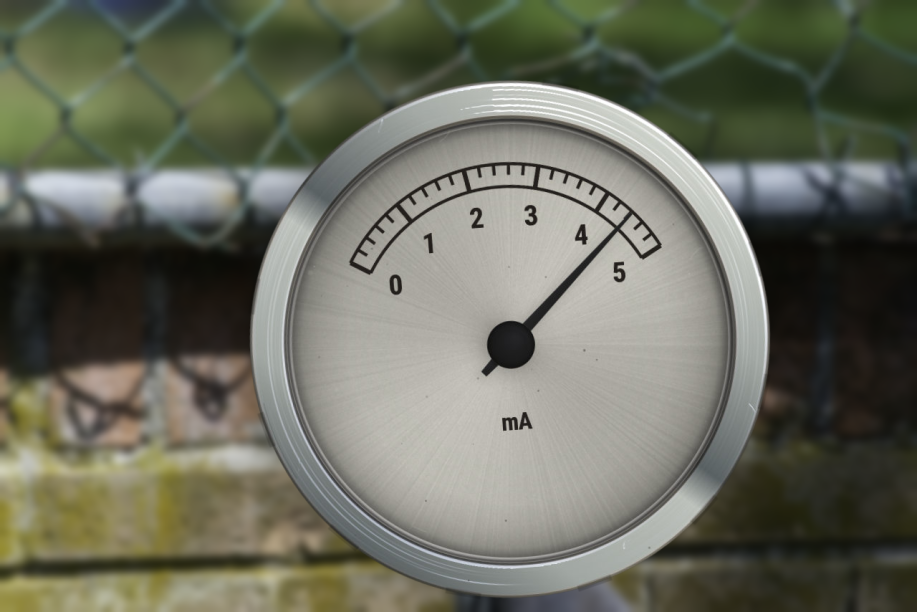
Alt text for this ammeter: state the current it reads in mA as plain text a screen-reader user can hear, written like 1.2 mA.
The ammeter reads 4.4 mA
